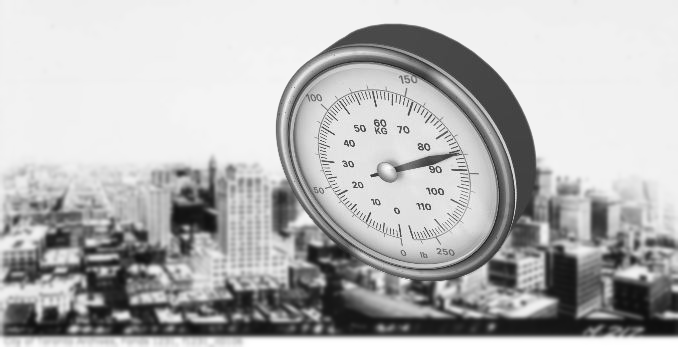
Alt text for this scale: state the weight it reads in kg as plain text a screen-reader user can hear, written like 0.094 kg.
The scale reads 85 kg
